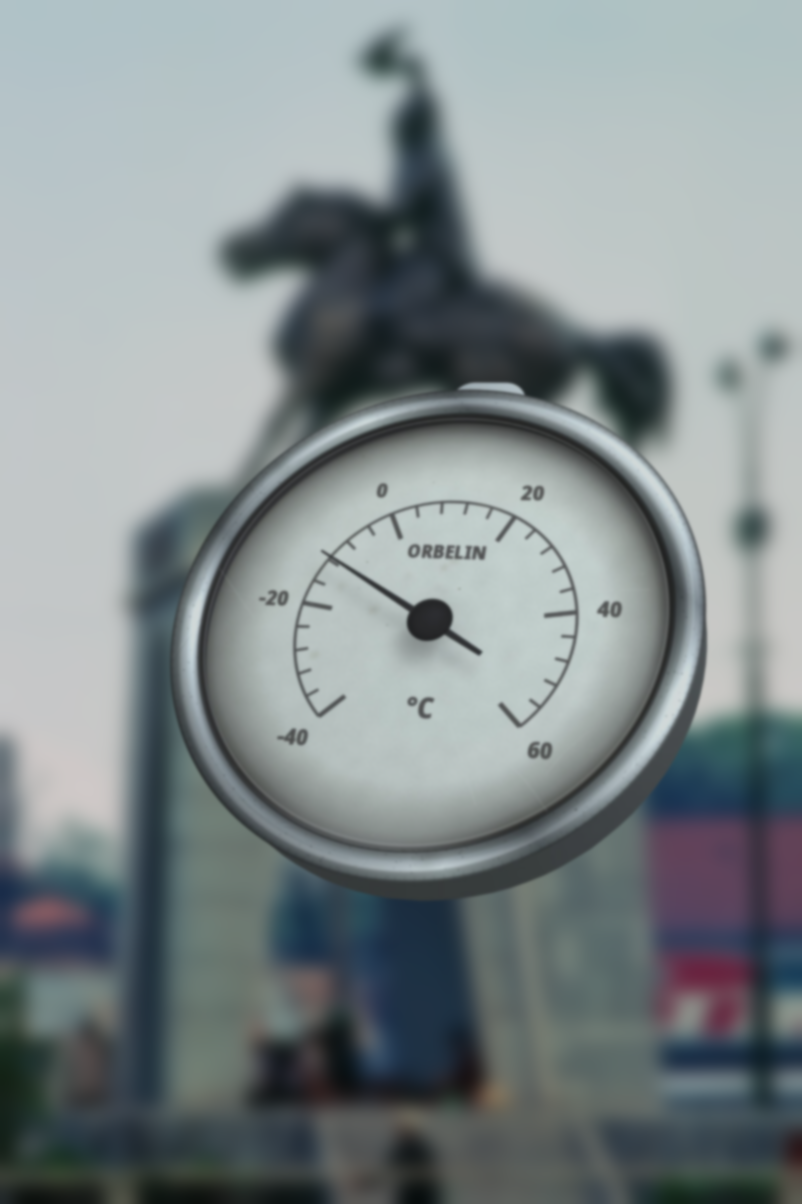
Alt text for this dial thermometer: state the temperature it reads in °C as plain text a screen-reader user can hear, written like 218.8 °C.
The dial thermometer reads -12 °C
